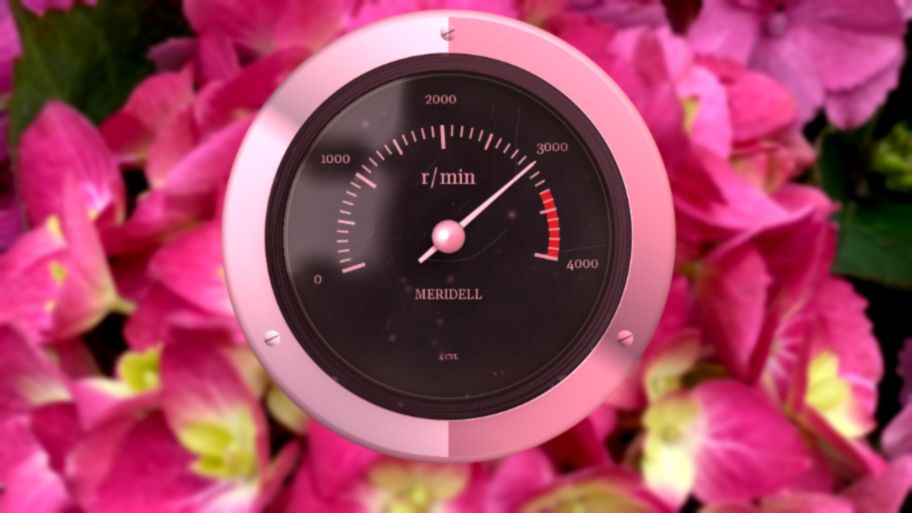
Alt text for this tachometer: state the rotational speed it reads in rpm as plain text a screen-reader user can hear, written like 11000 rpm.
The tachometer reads 3000 rpm
